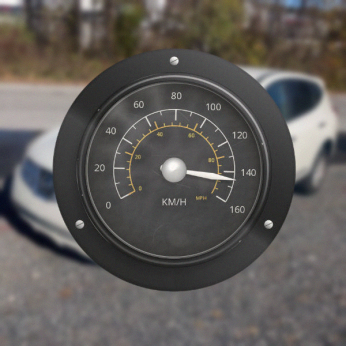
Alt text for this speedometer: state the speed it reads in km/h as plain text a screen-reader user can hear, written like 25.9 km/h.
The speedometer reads 145 km/h
